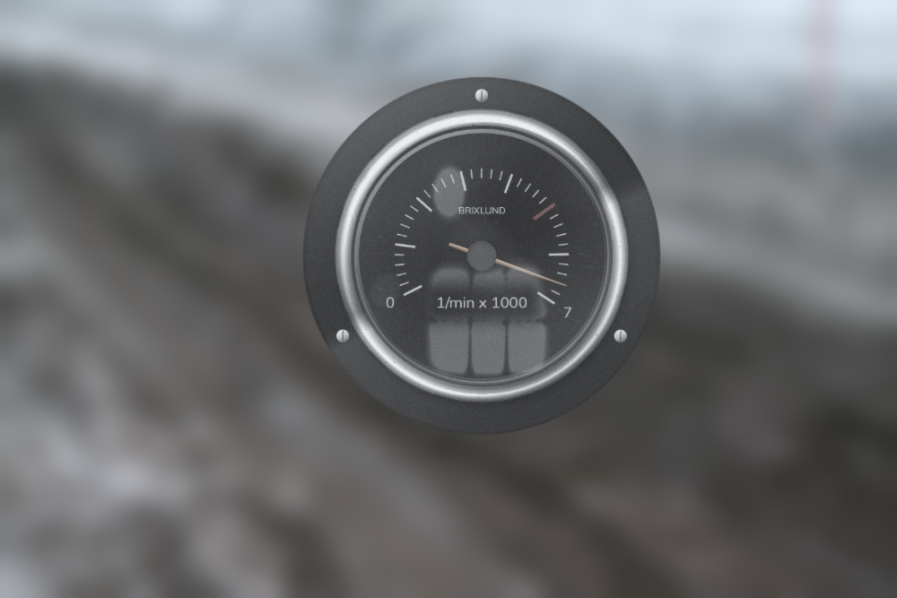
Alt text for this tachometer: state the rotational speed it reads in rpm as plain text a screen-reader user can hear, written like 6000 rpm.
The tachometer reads 6600 rpm
